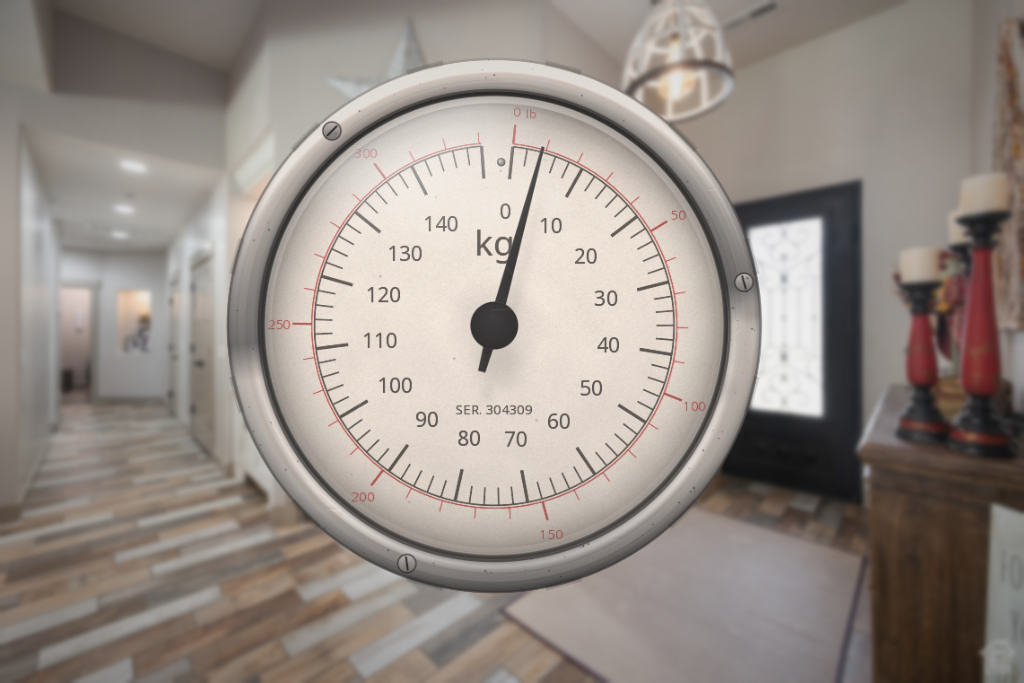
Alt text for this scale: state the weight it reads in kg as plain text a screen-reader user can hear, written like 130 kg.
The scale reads 4 kg
